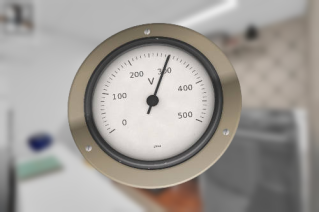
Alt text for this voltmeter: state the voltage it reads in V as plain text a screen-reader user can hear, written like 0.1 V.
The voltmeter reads 300 V
